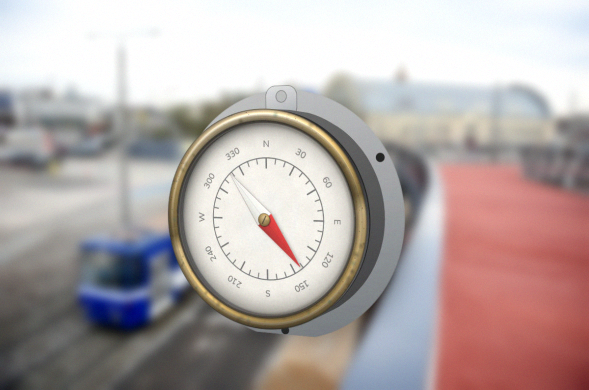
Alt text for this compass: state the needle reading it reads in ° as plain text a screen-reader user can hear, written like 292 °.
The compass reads 140 °
